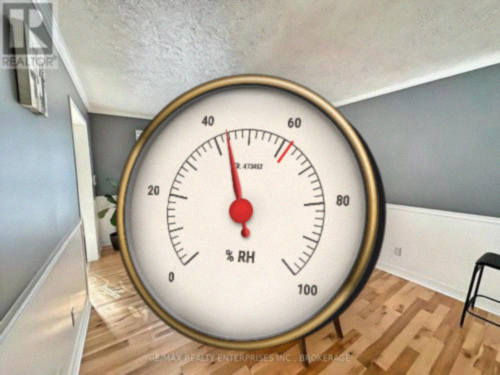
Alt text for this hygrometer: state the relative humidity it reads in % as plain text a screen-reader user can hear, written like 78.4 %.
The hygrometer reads 44 %
